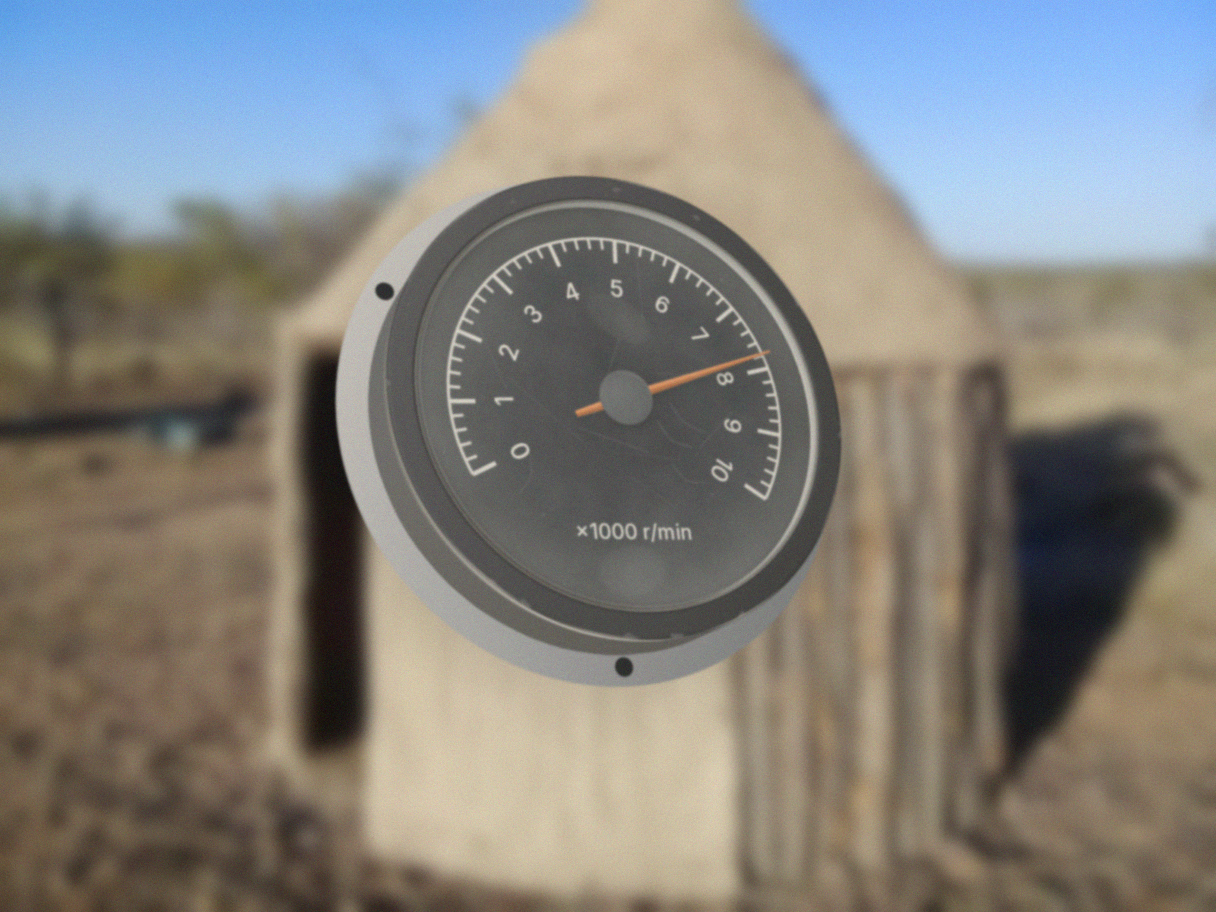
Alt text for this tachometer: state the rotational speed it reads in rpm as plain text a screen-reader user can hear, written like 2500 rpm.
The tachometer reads 7800 rpm
